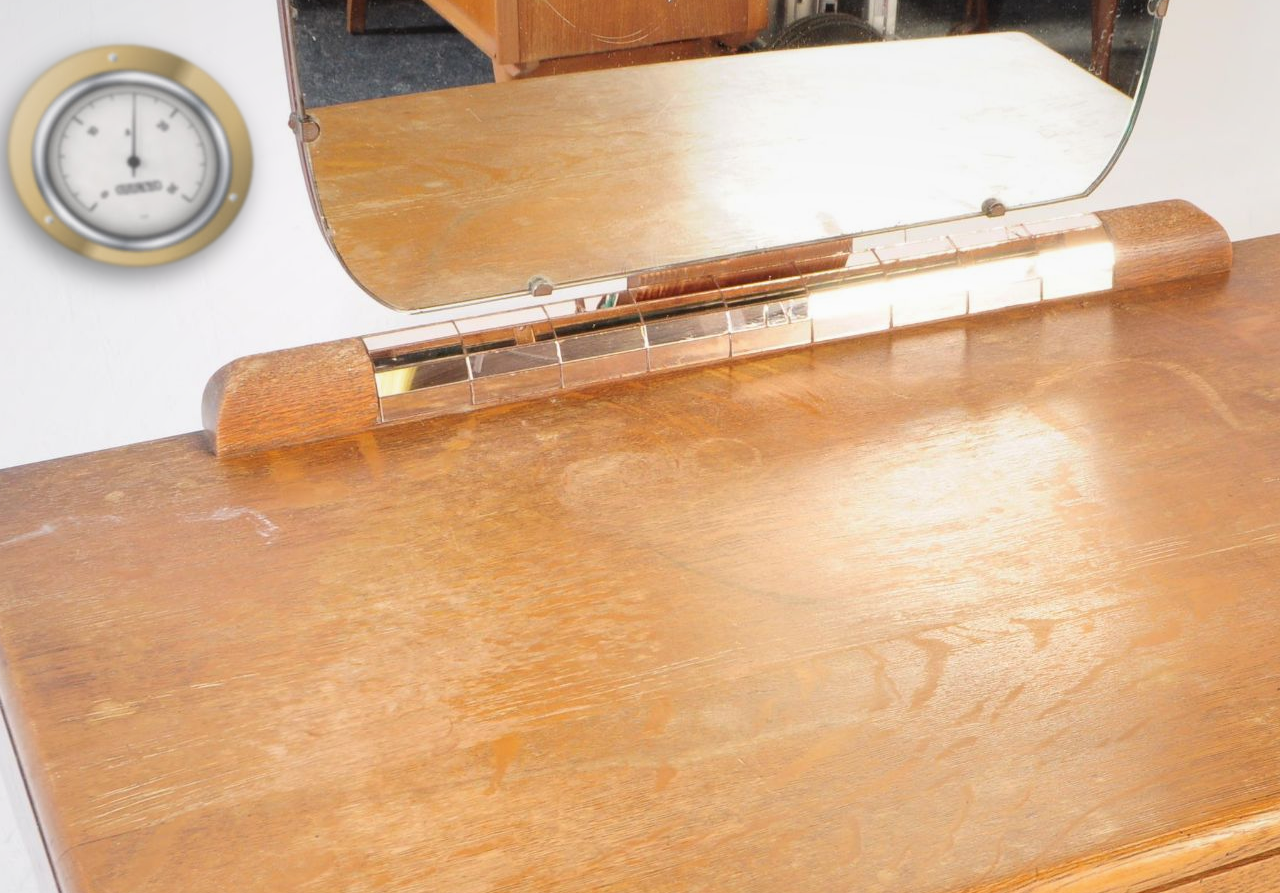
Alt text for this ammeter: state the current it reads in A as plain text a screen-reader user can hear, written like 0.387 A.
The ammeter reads 16 A
